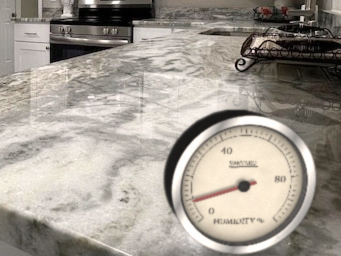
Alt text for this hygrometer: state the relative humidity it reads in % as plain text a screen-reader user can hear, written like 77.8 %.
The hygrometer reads 10 %
